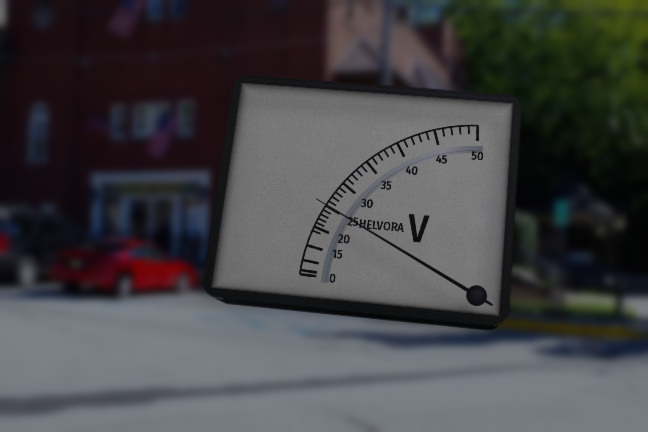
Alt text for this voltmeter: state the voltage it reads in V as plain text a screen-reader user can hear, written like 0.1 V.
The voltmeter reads 25 V
